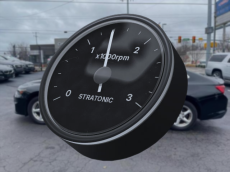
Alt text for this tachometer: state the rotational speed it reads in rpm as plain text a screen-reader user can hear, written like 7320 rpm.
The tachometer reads 1400 rpm
